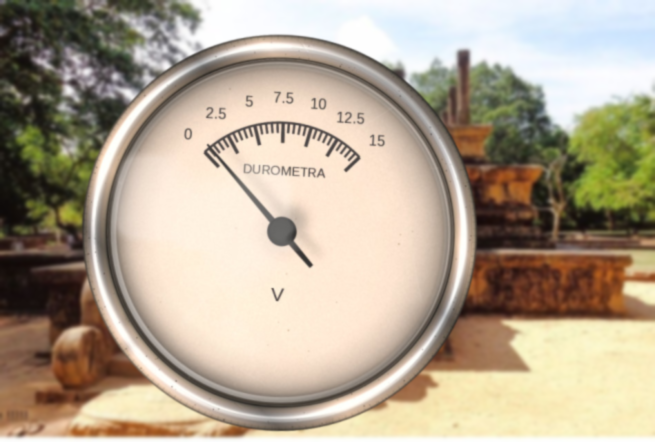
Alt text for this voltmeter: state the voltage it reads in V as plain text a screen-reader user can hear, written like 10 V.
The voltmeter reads 0.5 V
